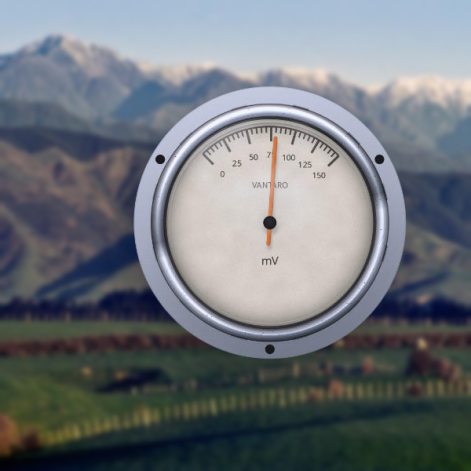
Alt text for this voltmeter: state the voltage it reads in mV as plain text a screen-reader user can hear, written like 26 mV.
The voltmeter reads 80 mV
